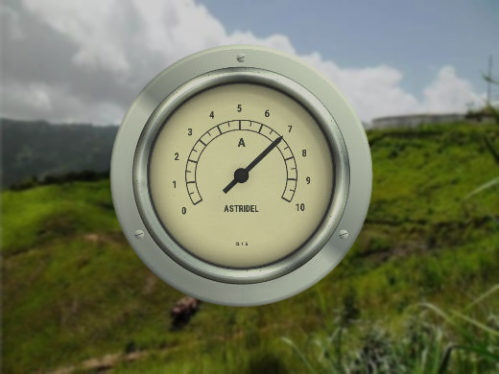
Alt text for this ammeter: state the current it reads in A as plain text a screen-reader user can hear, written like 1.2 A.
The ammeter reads 7 A
